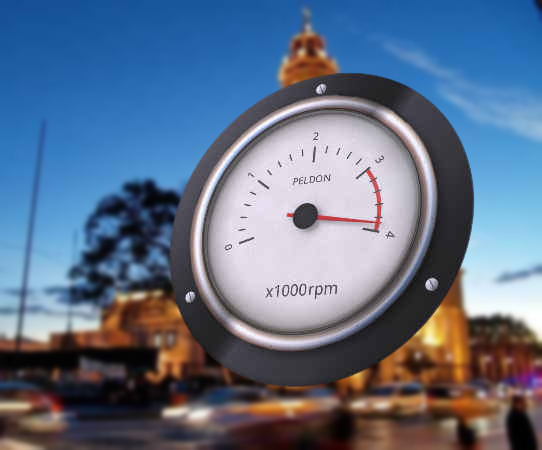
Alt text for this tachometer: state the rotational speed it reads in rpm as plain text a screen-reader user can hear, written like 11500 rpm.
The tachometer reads 3900 rpm
